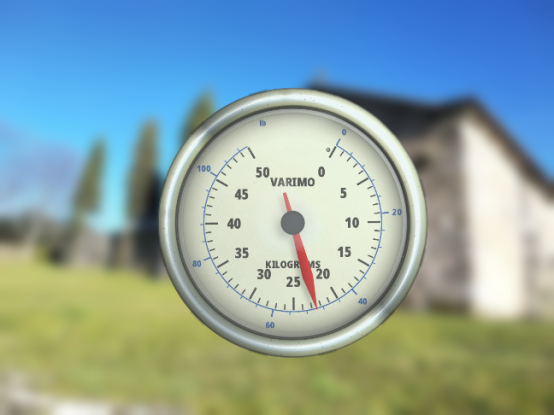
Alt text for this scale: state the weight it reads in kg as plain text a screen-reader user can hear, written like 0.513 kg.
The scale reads 22.5 kg
